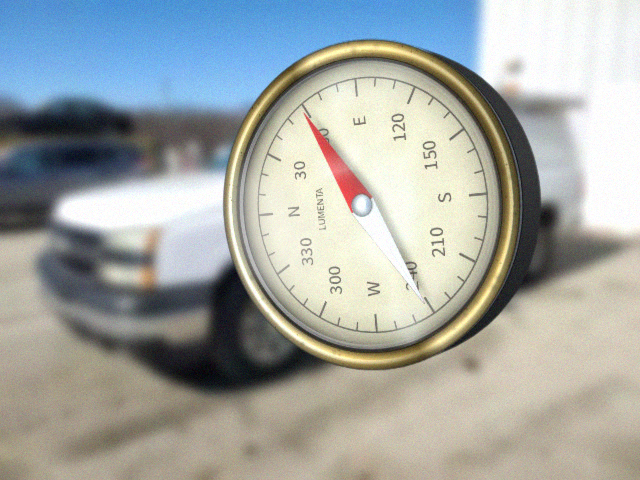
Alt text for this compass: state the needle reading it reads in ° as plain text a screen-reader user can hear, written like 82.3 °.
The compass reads 60 °
